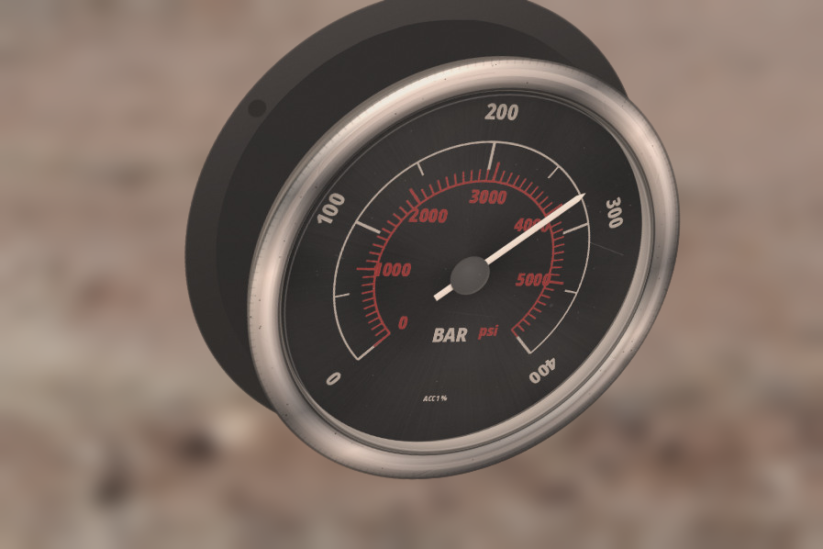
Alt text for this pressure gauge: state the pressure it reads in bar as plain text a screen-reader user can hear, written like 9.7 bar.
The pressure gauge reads 275 bar
